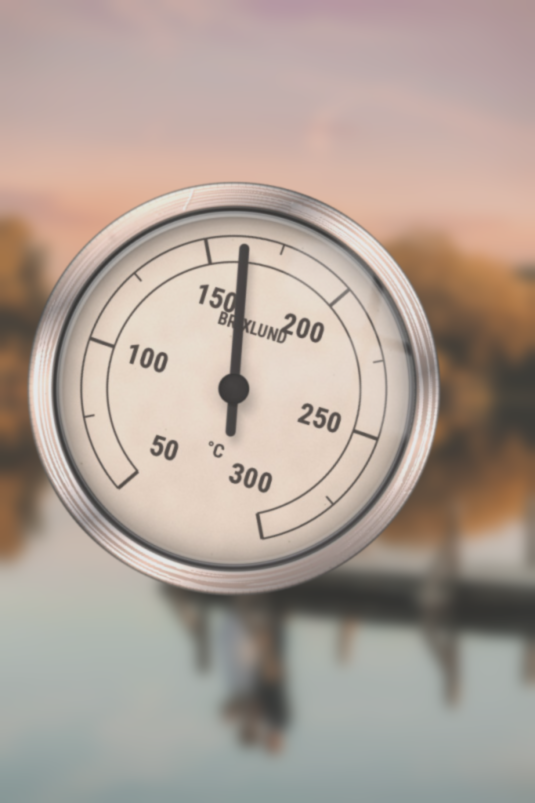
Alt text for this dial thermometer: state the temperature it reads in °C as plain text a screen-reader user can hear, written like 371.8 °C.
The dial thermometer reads 162.5 °C
